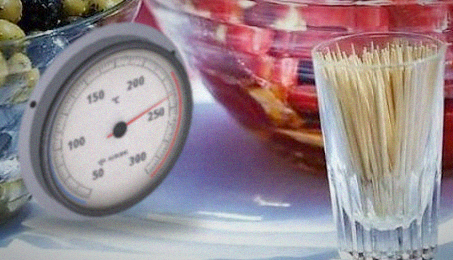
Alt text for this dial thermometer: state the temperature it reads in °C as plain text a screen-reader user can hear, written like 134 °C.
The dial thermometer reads 237.5 °C
